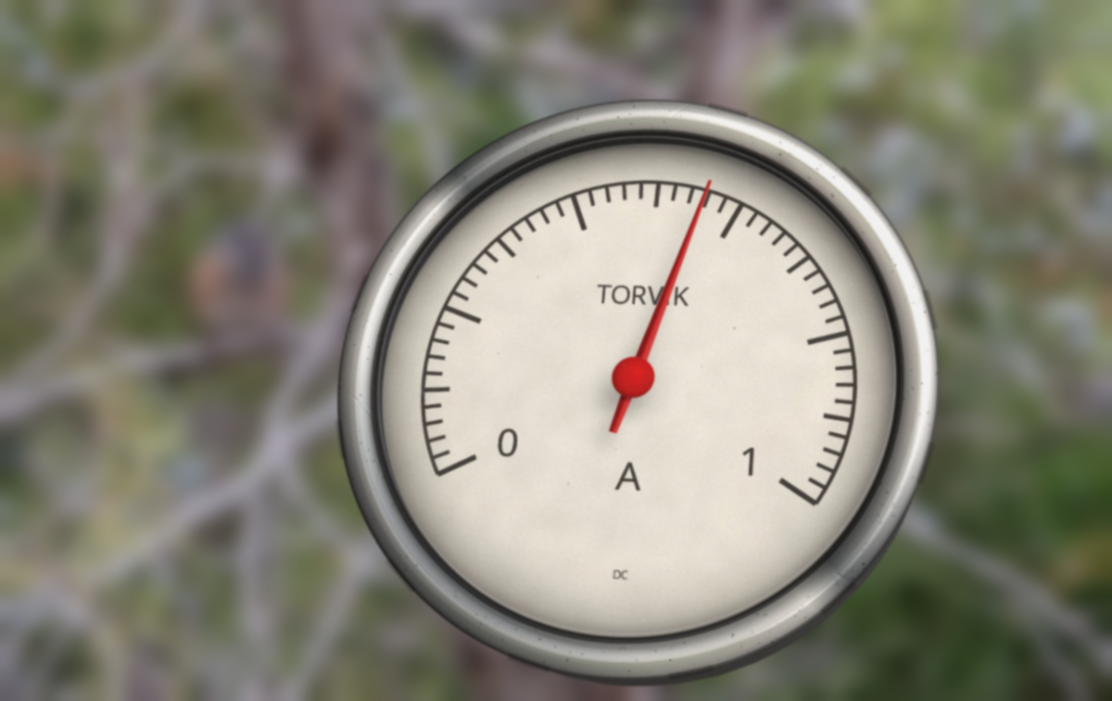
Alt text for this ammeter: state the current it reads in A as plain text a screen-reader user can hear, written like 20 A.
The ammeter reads 0.56 A
